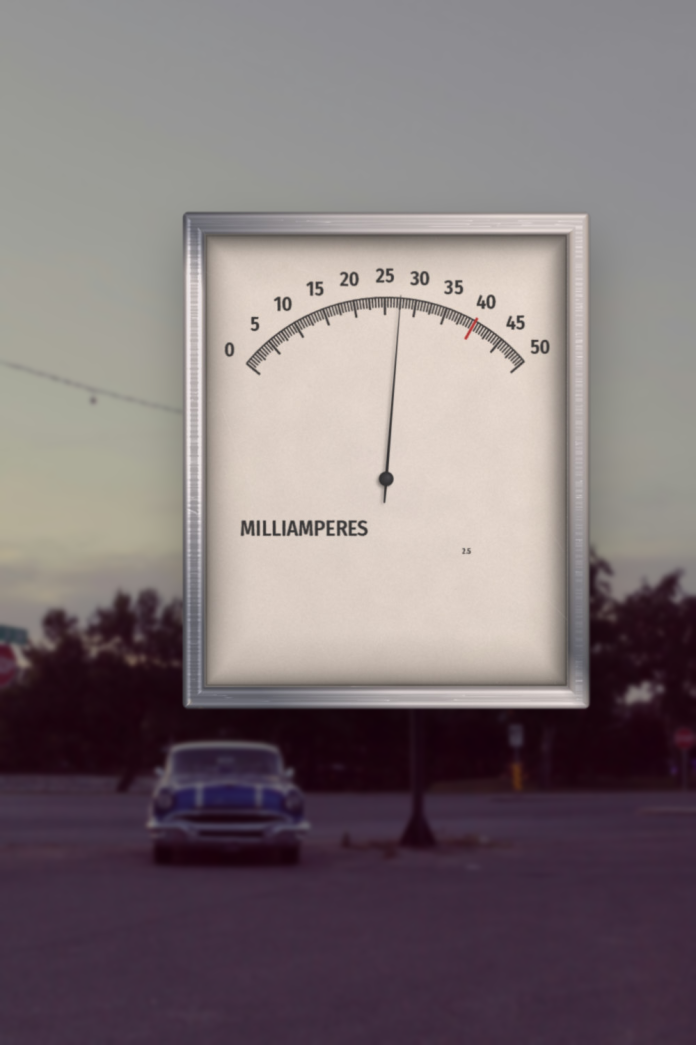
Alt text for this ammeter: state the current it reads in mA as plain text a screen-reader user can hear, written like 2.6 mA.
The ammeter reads 27.5 mA
